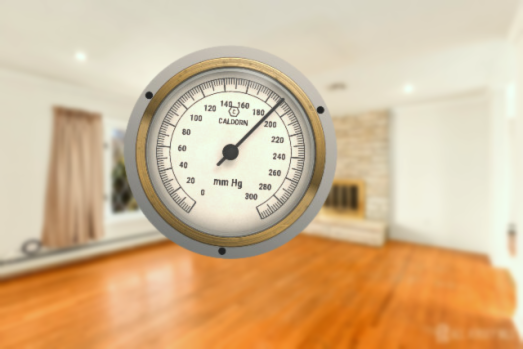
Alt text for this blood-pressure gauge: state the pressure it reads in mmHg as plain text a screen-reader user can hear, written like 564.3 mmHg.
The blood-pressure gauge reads 190 mmHg
